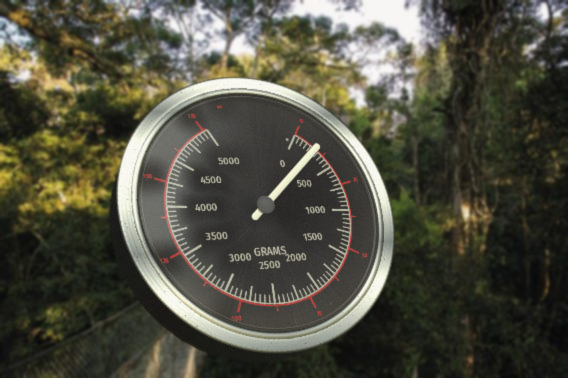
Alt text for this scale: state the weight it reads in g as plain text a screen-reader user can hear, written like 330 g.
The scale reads 250 g
